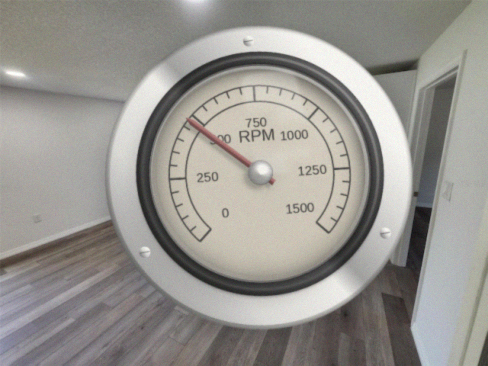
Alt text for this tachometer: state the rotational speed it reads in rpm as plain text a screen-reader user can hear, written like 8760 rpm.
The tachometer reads 475 rpm
